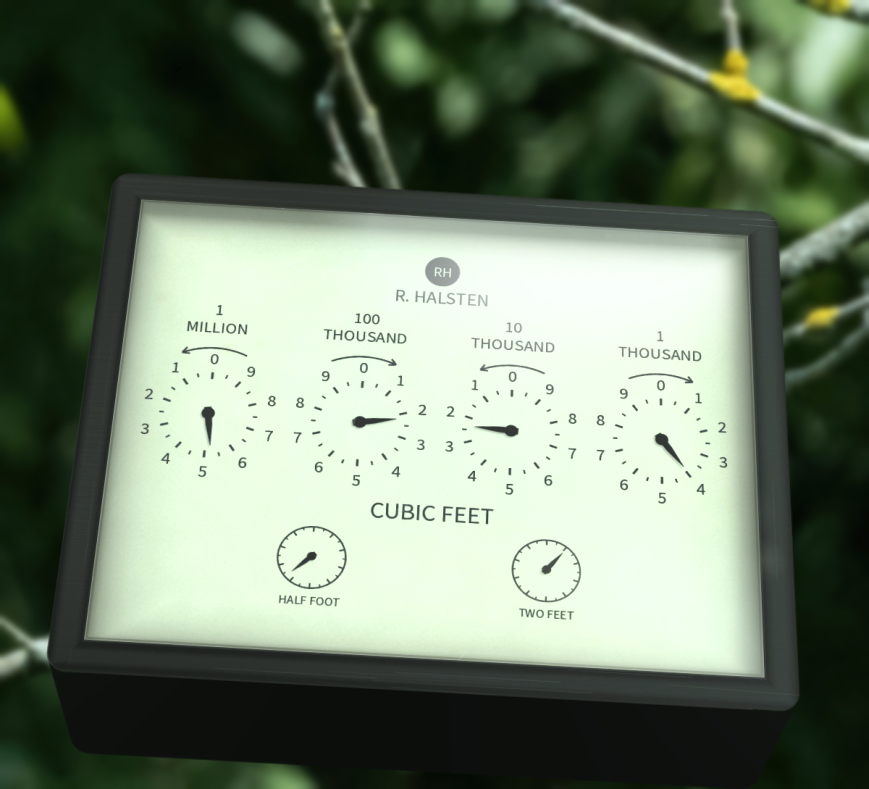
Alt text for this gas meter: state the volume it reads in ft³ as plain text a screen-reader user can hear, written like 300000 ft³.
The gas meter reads 522400 ft³
